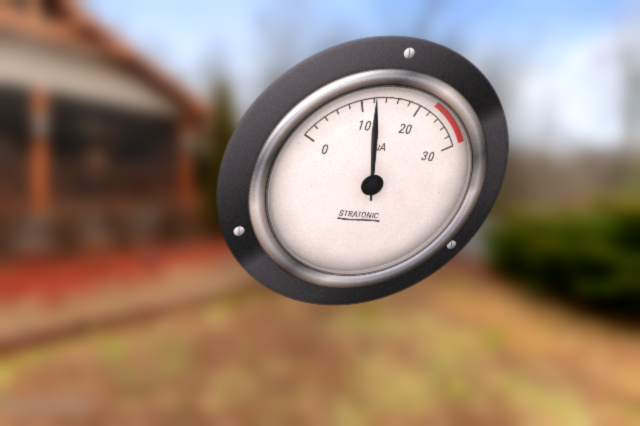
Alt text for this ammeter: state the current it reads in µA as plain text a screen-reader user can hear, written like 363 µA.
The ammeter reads 12 µA
